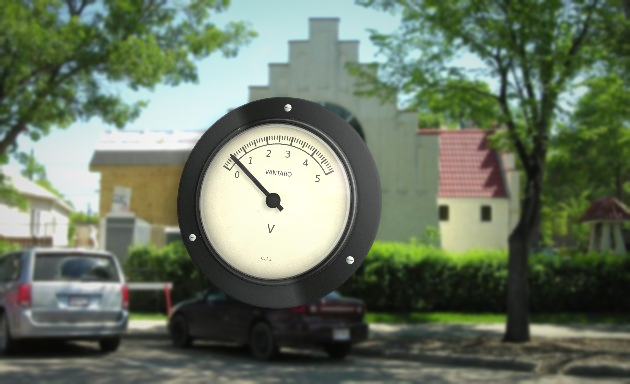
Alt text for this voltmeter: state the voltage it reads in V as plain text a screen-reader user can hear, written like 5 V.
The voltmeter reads 0.5 V
